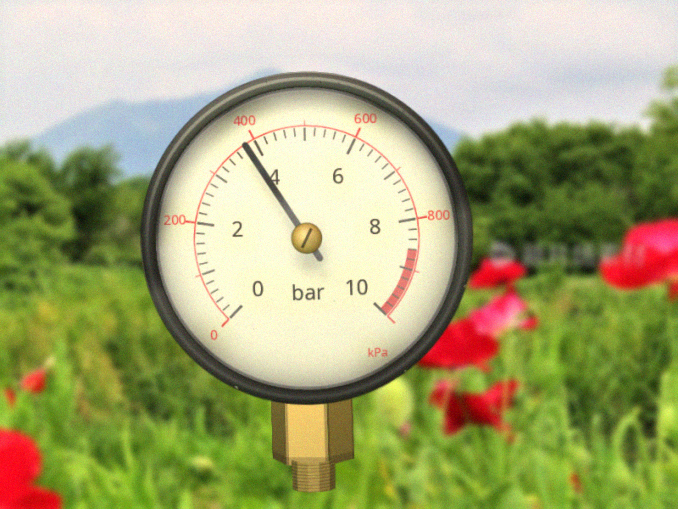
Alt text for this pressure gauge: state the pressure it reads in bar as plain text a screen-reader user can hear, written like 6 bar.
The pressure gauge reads 3.8 bar
